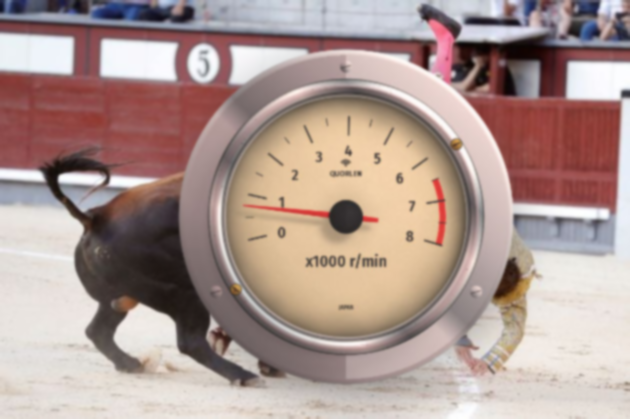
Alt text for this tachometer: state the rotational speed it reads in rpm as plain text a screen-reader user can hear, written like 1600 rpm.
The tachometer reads 750 rpm
